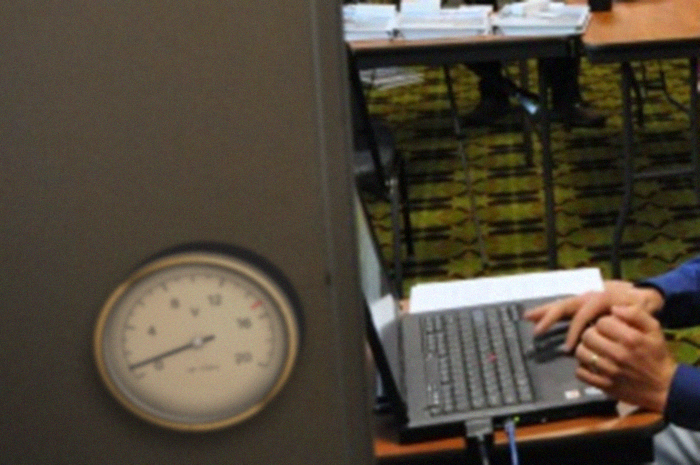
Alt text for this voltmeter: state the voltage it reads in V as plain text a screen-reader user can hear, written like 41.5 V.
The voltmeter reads 1 V
